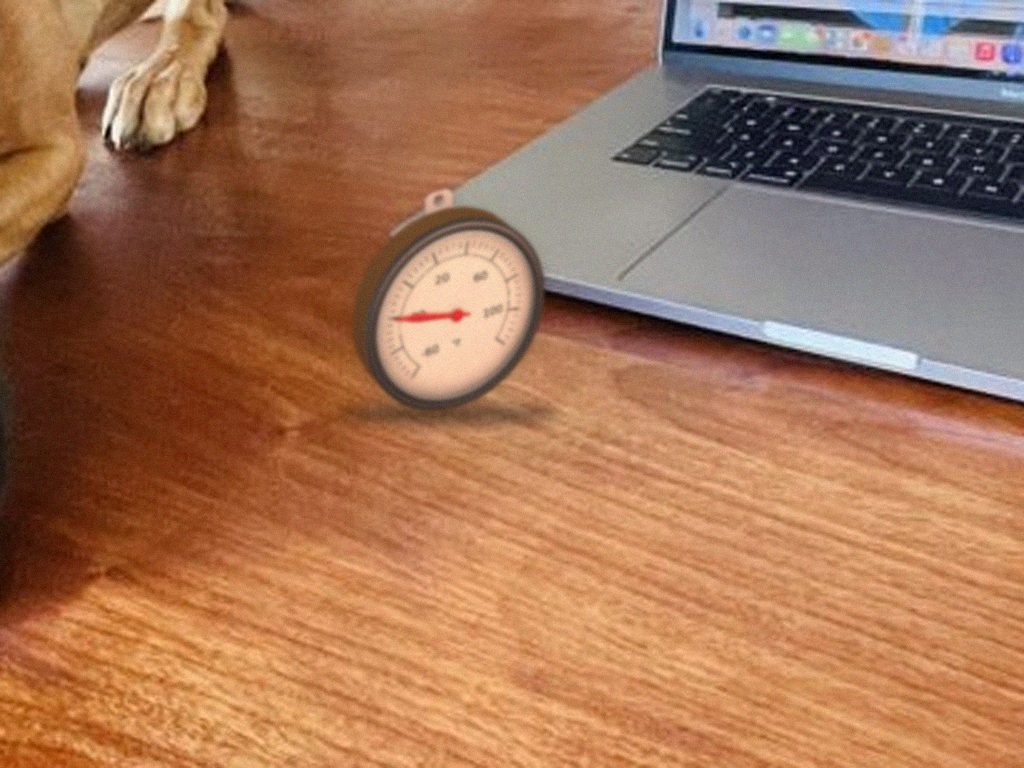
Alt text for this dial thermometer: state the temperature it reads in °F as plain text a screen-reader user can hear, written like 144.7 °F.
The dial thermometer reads -20 °F
